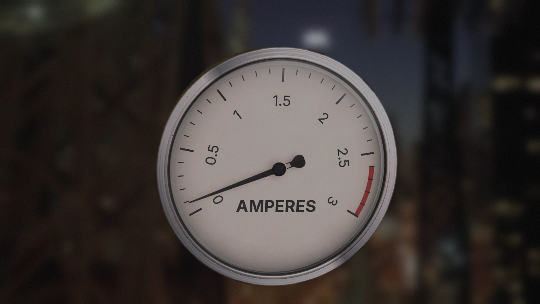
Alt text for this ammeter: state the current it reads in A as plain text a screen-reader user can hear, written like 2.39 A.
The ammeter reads 0.1 A
